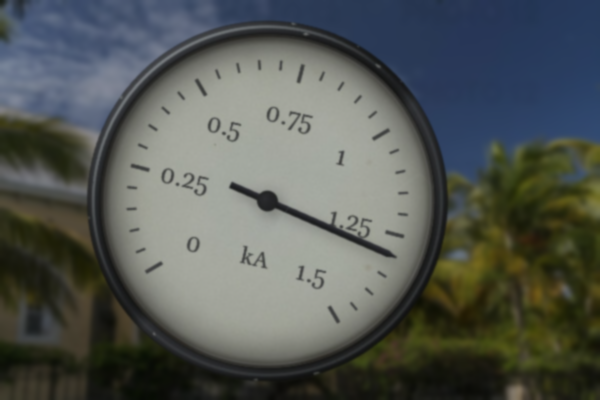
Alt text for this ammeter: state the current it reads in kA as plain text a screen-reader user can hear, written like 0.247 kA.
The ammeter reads 1.3 kA
